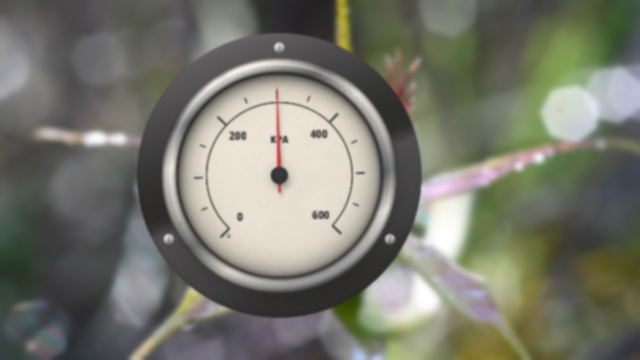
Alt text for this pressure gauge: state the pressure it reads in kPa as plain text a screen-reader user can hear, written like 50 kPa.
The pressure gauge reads 300 kPa
